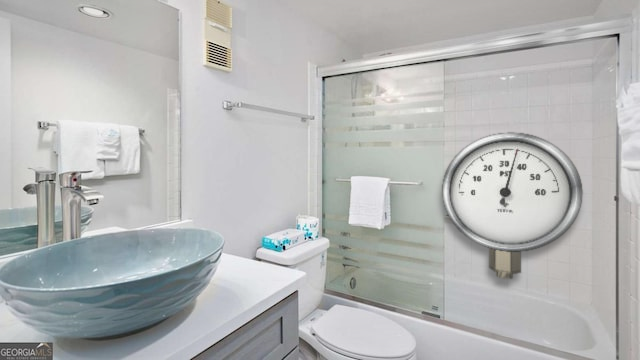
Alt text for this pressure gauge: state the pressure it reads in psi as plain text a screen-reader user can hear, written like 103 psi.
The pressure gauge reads 35 psi
